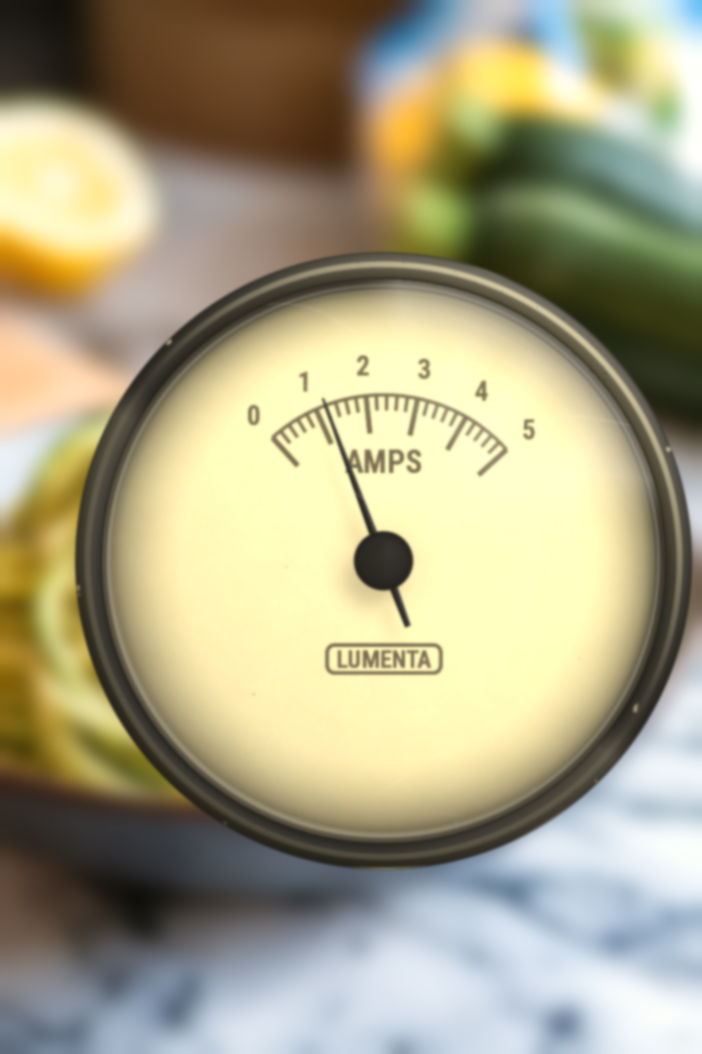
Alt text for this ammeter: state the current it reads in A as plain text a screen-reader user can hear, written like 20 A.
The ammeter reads 1.2 A
